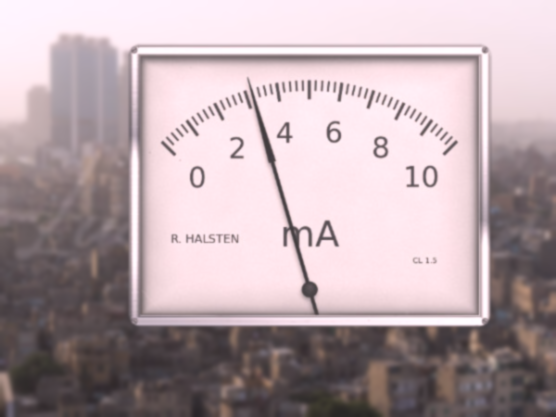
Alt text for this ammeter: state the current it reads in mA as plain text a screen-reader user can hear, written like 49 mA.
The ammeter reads 3.2 mA
